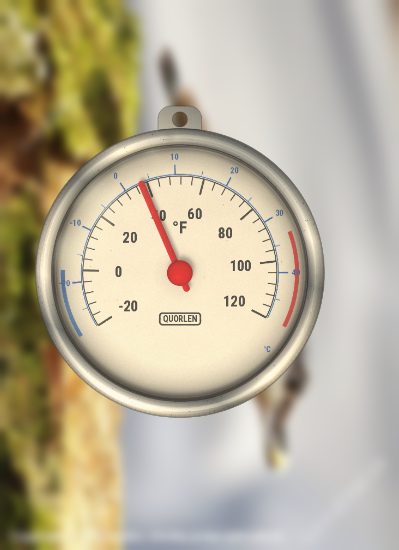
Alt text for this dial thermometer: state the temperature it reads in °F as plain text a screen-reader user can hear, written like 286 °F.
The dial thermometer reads 38 °F
